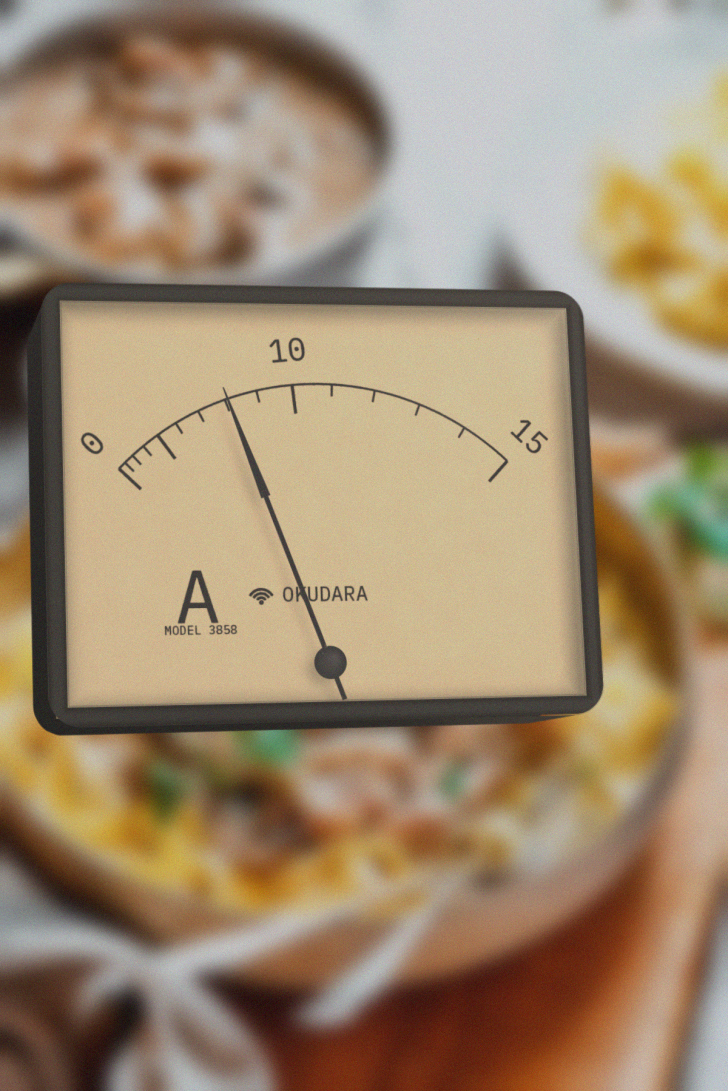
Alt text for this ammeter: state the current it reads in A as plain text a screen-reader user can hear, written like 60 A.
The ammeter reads 8 A
